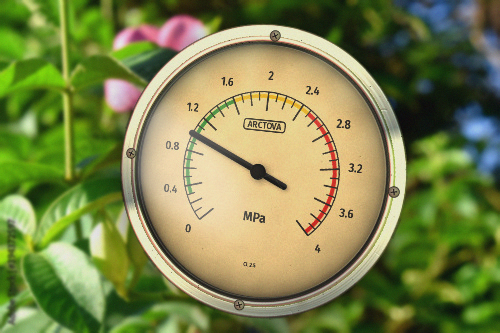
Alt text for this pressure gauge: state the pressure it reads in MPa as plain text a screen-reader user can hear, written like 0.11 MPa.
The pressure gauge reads 1 MPa
